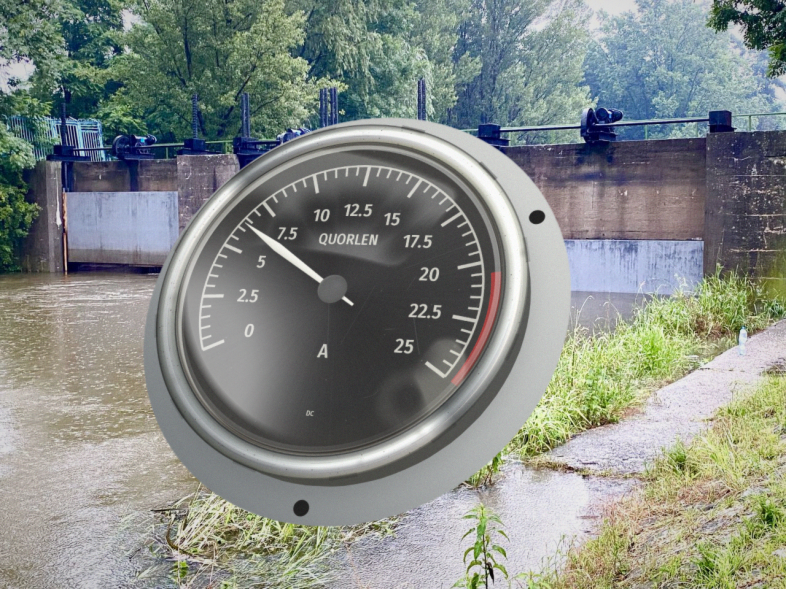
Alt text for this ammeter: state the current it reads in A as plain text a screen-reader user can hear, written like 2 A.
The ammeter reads 6.25 A
